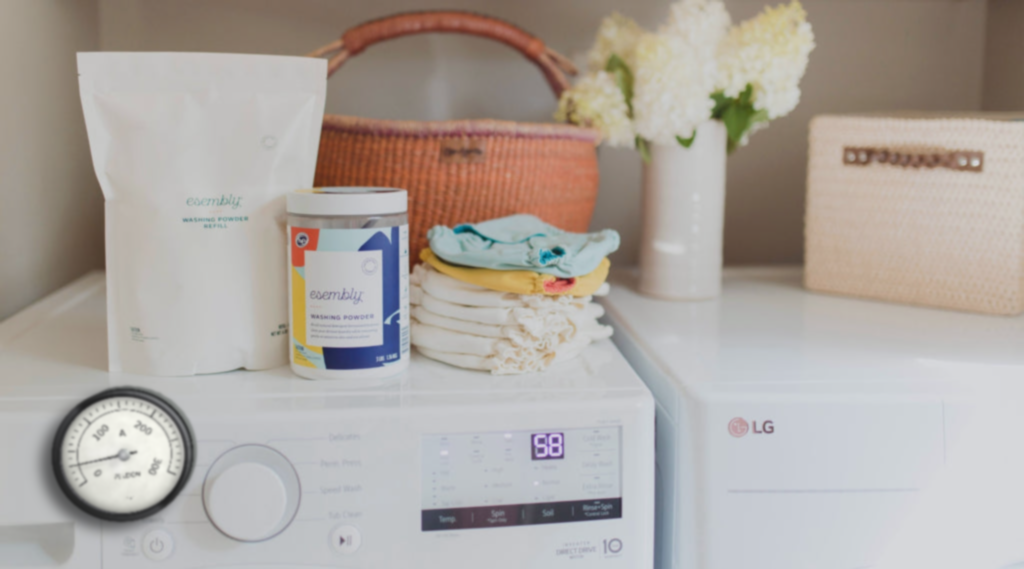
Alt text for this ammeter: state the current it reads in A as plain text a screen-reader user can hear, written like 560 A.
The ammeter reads 30 A
